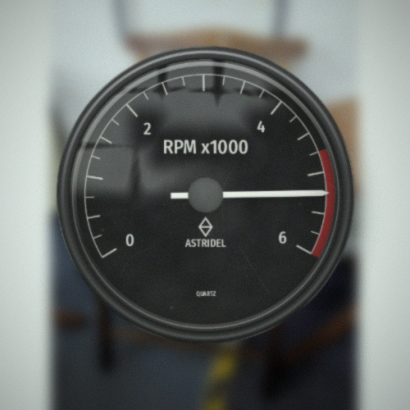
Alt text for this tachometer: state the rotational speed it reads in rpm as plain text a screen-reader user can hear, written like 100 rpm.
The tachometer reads 5250 rpm
